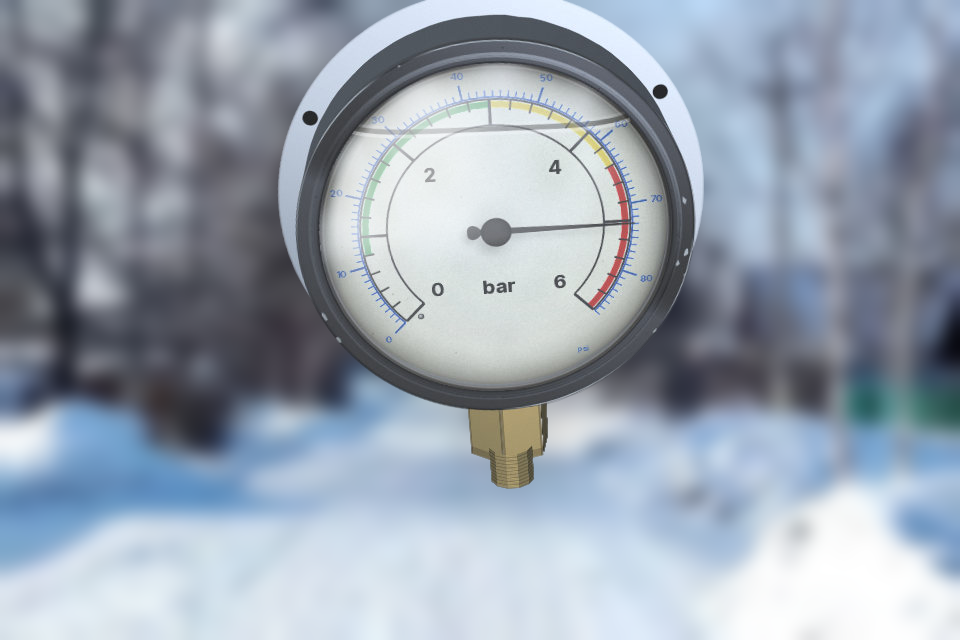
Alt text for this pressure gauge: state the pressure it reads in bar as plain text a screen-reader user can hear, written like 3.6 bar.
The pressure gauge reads 5 bar
